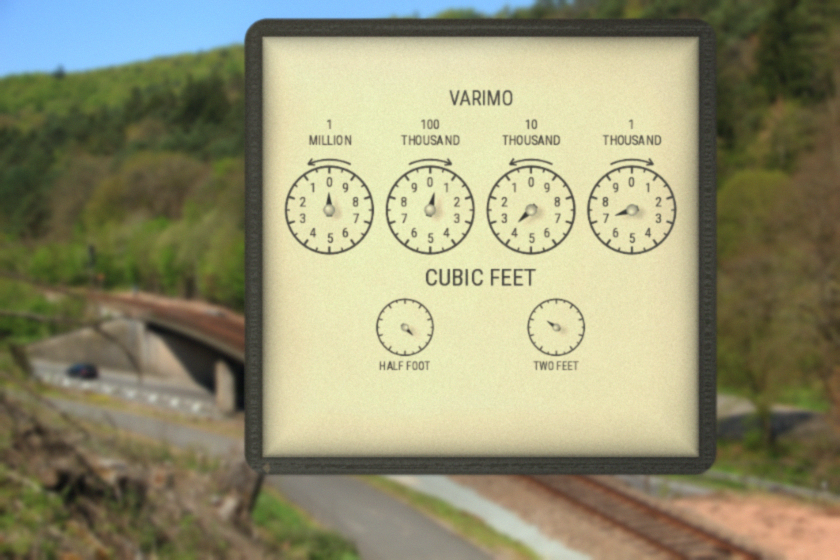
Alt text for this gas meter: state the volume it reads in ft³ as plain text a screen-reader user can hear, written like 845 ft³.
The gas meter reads 3700 ft³
